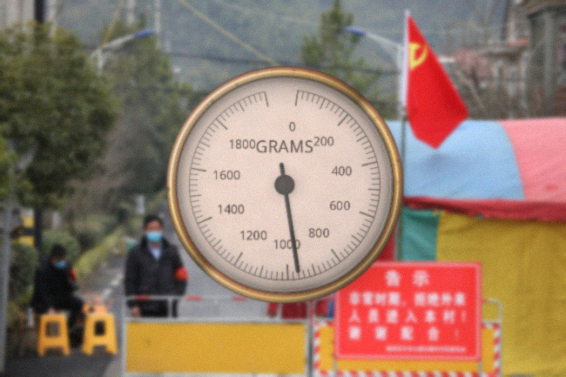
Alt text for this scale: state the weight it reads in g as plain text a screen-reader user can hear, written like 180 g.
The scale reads 960 g
